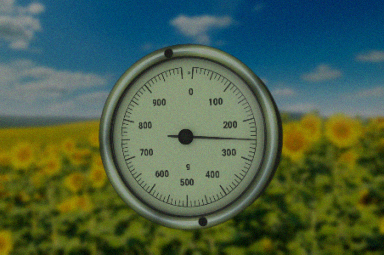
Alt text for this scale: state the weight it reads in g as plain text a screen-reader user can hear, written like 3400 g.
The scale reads 250 g
